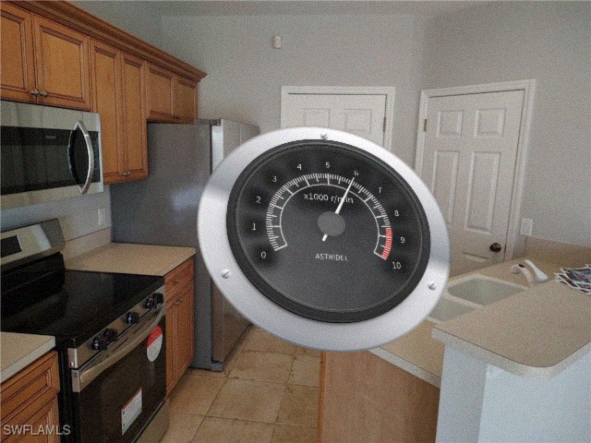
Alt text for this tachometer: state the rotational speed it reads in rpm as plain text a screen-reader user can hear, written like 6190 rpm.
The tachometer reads 6000 rpm
